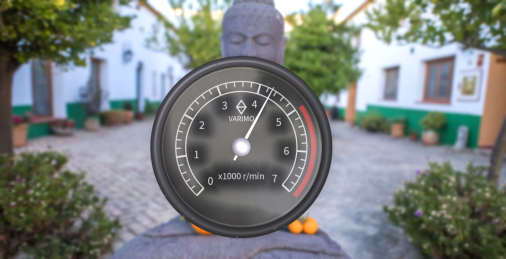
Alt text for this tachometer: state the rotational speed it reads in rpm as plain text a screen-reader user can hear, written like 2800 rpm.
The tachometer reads 4300 rpm
